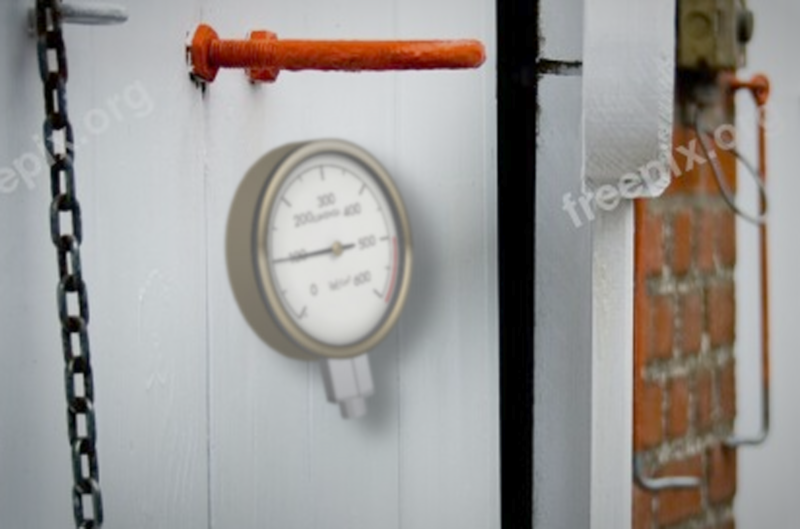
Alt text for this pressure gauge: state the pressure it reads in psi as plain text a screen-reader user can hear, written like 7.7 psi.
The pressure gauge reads 100 psi
